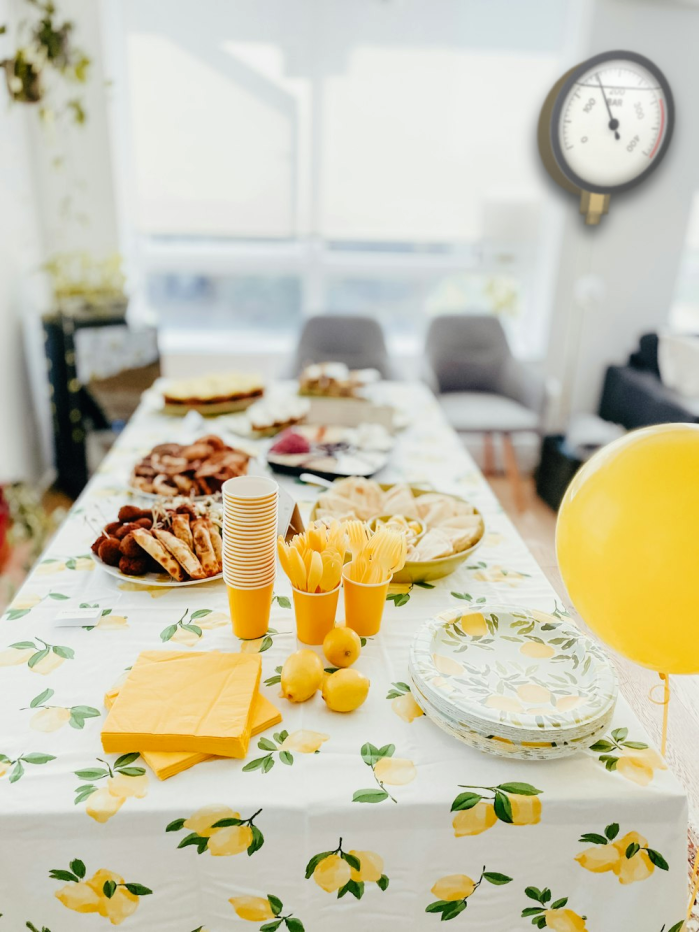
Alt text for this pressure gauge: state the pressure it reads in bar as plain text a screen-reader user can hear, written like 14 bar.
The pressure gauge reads 150 bar
